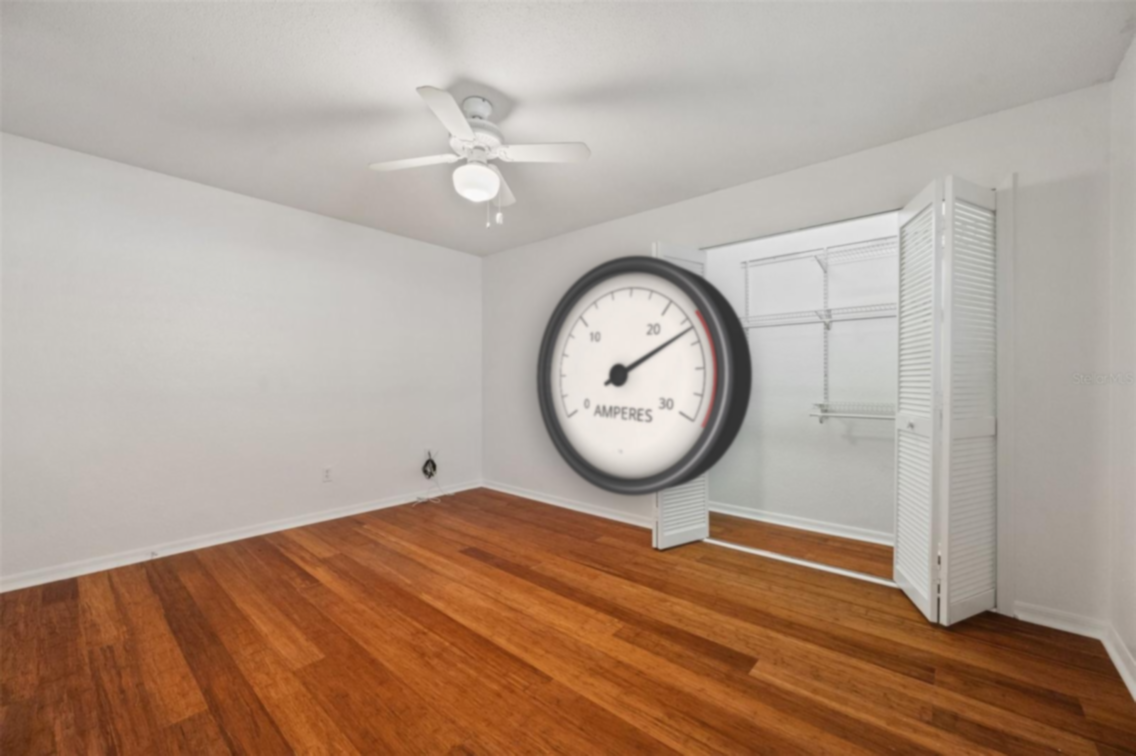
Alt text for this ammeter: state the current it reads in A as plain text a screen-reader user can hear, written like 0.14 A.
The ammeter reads 23 A
